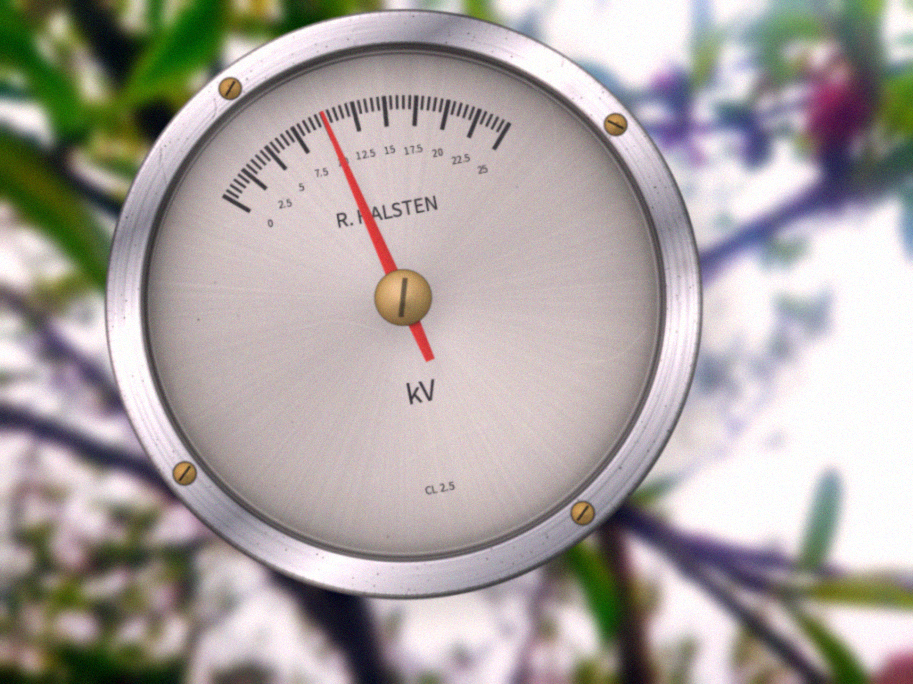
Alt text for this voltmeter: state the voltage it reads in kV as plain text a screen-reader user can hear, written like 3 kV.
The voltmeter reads 10 kV
